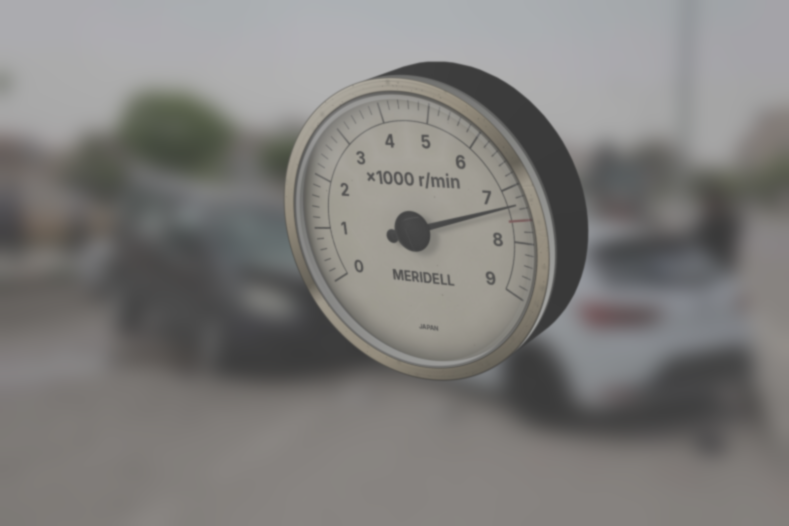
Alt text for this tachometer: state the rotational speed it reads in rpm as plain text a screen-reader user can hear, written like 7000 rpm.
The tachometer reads 7300 rpm
